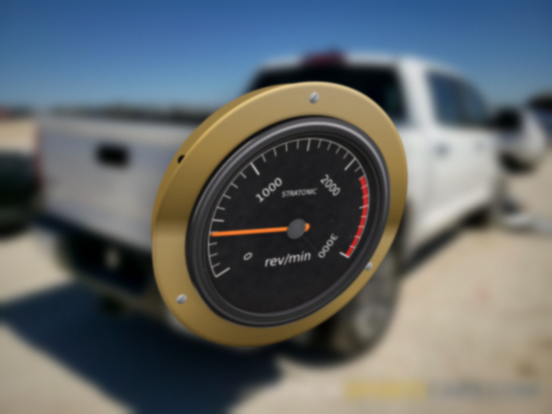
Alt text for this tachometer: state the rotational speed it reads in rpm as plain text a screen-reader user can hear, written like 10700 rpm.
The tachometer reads 400 rpm
